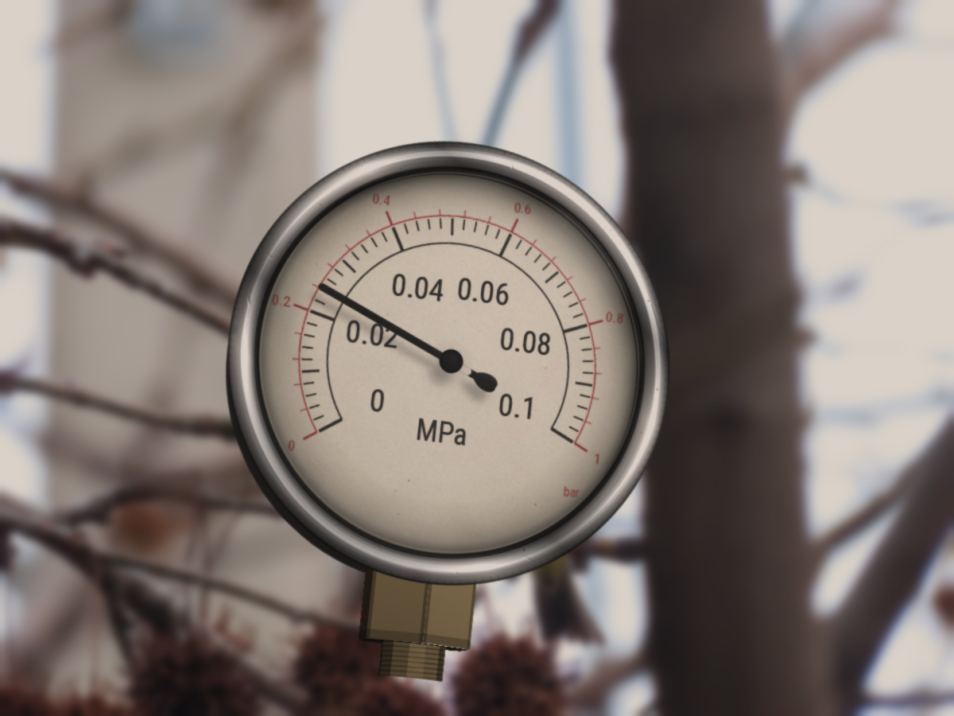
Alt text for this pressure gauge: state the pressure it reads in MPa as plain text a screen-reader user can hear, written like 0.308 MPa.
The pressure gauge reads 0.024 MPa
